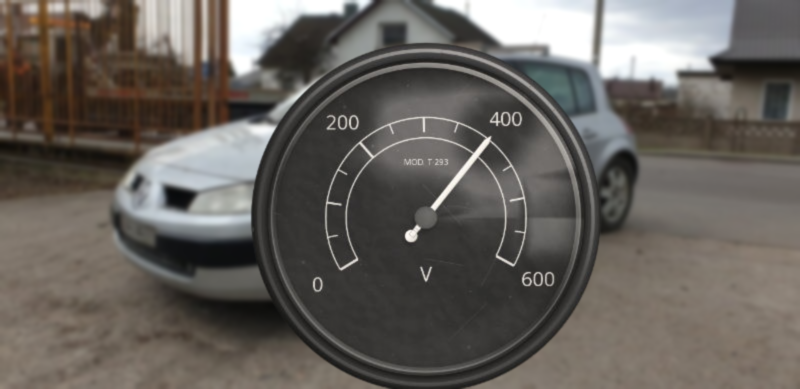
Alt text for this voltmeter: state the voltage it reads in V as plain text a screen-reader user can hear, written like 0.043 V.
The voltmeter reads 400 V
